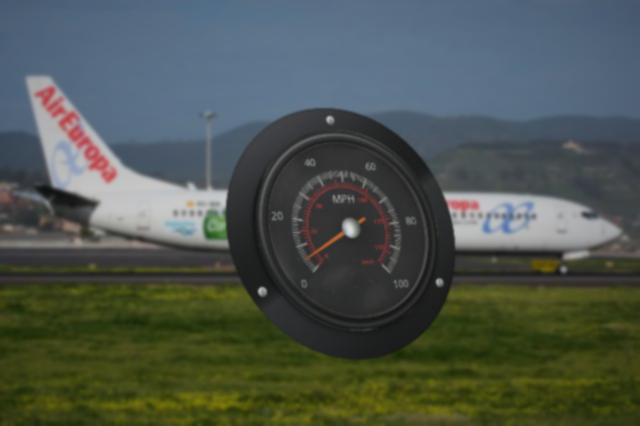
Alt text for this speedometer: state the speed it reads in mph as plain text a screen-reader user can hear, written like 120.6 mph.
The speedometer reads 5 mph
